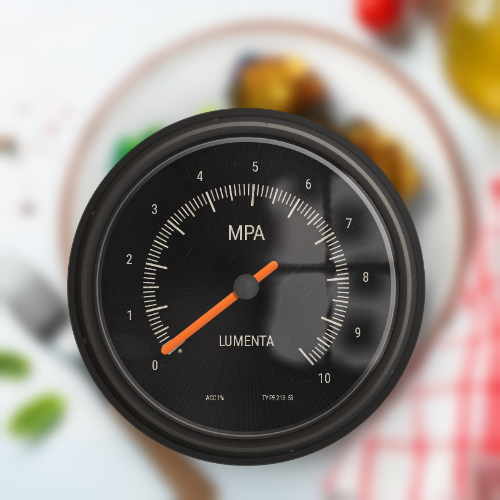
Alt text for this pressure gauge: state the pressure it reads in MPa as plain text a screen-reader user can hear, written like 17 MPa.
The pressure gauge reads 0.1 MPa
